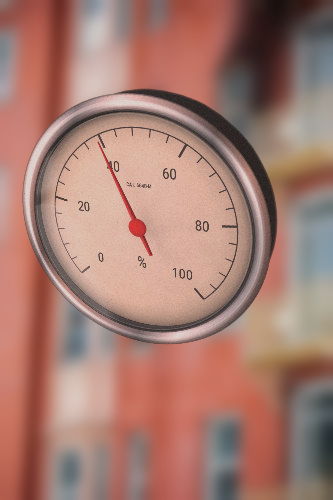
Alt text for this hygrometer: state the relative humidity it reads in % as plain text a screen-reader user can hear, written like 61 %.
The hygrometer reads 40 %
